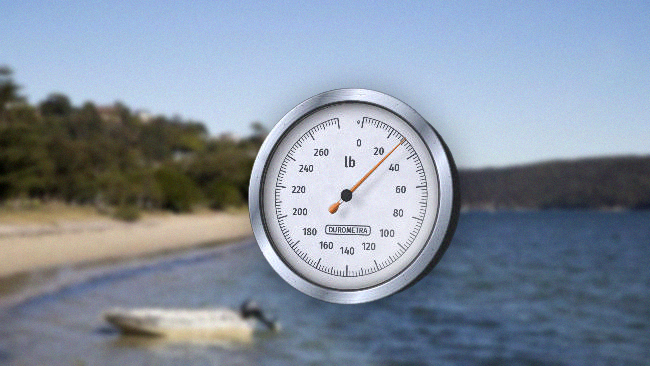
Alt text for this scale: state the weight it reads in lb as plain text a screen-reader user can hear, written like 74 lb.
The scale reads 30 lb
